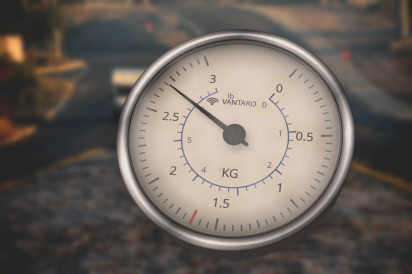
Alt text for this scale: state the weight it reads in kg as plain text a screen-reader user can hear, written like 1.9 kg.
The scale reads 2.7 kg
